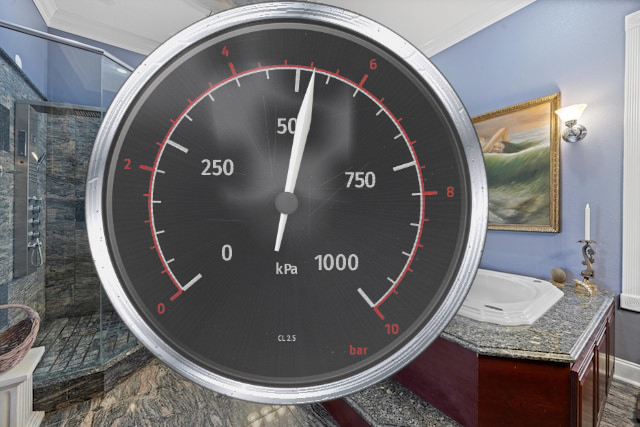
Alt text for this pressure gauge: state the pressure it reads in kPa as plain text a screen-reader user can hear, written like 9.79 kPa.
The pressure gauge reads 525 kPa
